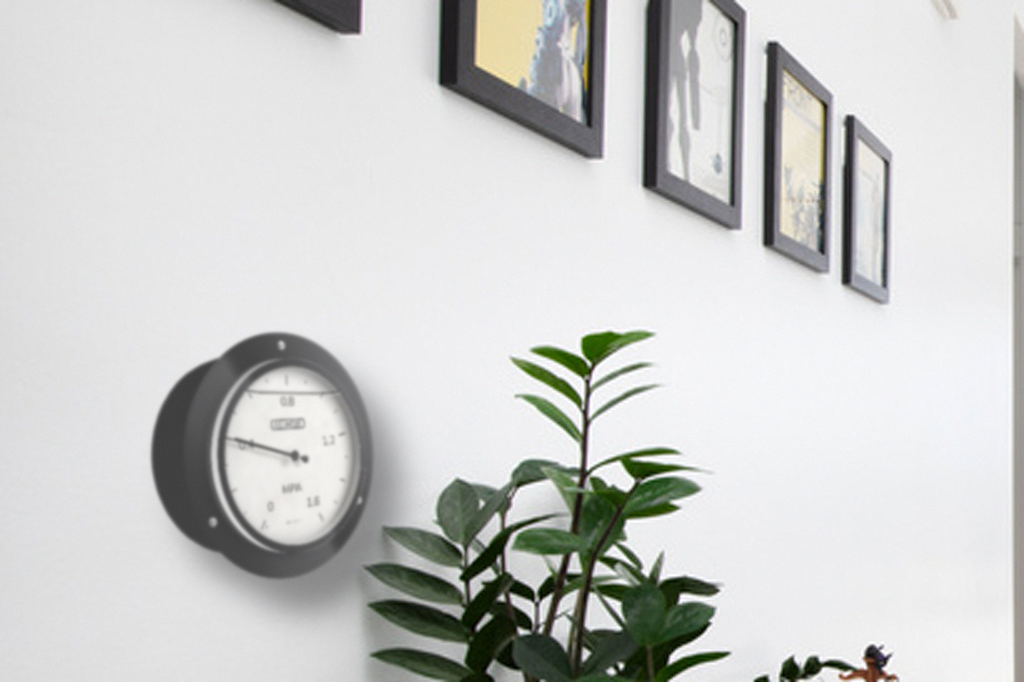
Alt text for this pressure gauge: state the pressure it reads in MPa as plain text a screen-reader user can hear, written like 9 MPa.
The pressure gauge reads 0.4 MPa
